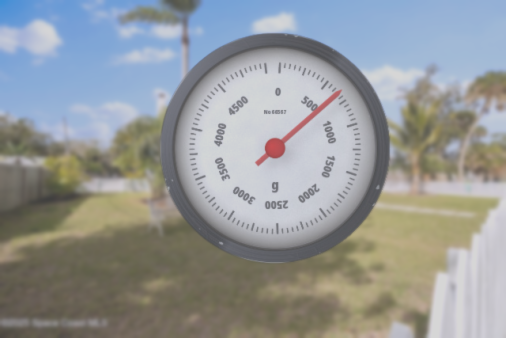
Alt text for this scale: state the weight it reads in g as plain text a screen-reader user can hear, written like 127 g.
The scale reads 650 g
